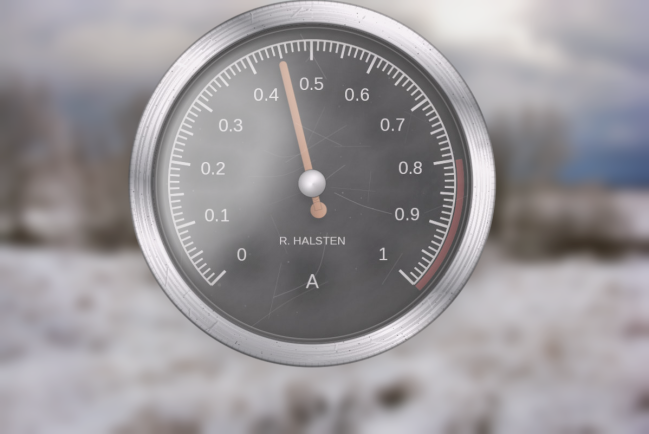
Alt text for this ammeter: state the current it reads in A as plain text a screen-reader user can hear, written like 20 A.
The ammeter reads 0.45 A
